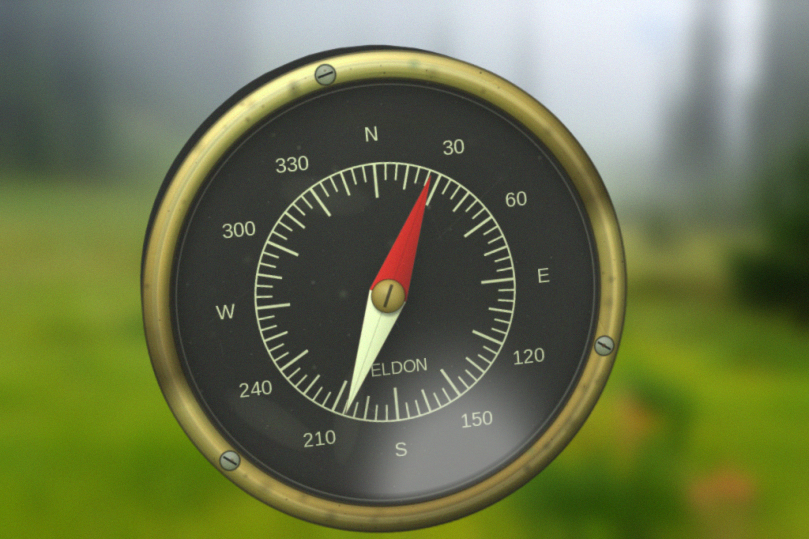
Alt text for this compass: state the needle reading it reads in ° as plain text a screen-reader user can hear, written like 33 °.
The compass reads 25 °
